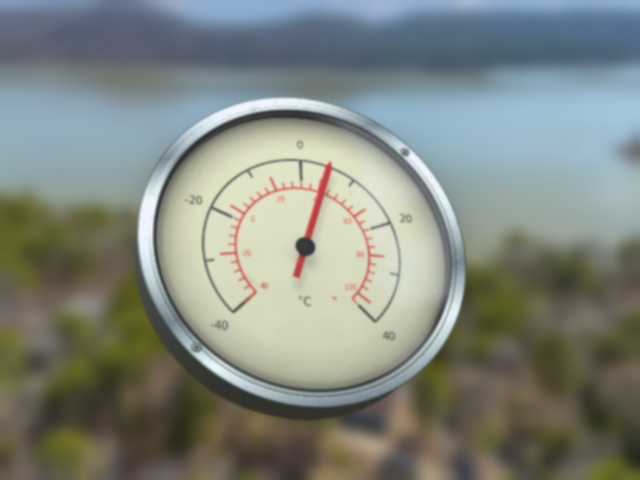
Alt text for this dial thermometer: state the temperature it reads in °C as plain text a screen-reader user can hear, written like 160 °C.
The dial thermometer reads 5 °C
